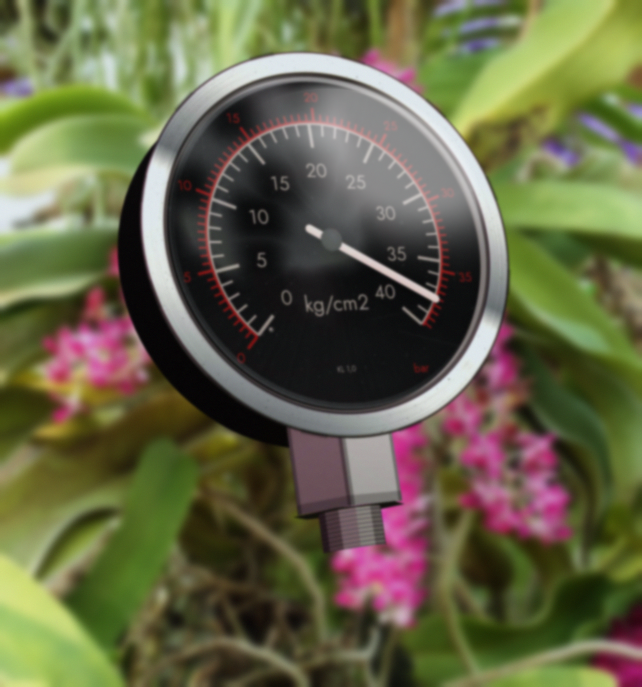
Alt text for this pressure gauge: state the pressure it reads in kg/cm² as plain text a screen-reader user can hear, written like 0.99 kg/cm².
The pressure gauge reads 38 kg/cm²
